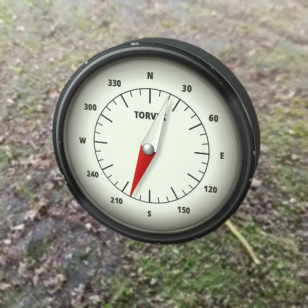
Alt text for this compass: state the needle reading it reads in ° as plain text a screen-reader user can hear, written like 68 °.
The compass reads 200 °
